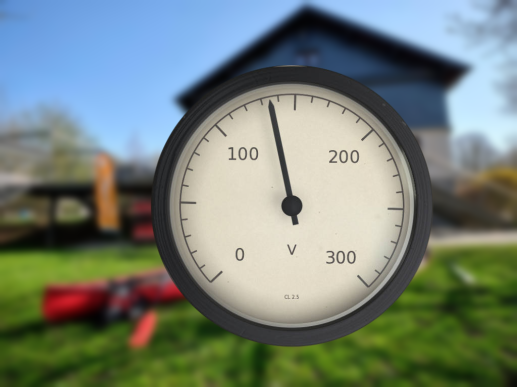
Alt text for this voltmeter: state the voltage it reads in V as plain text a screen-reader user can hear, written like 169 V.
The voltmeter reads 135 V
